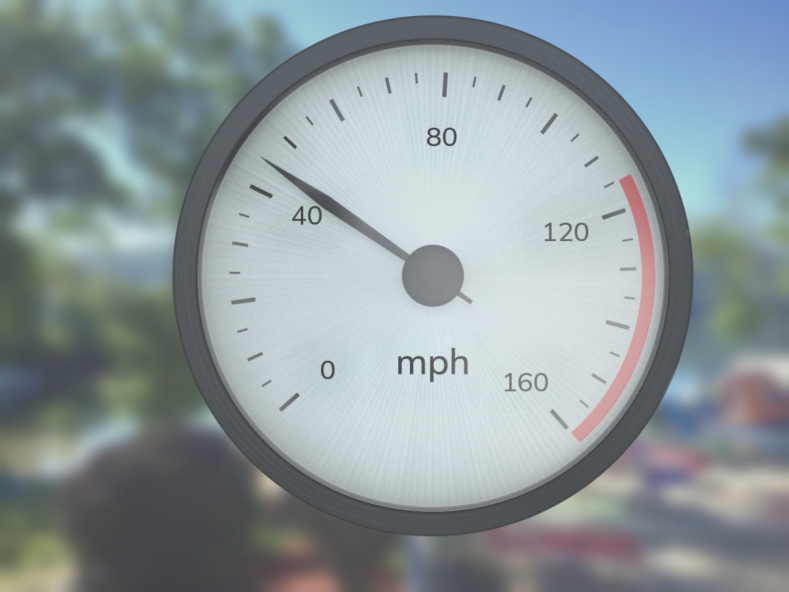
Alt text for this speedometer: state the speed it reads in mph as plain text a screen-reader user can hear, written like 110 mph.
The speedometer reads 45 mph
